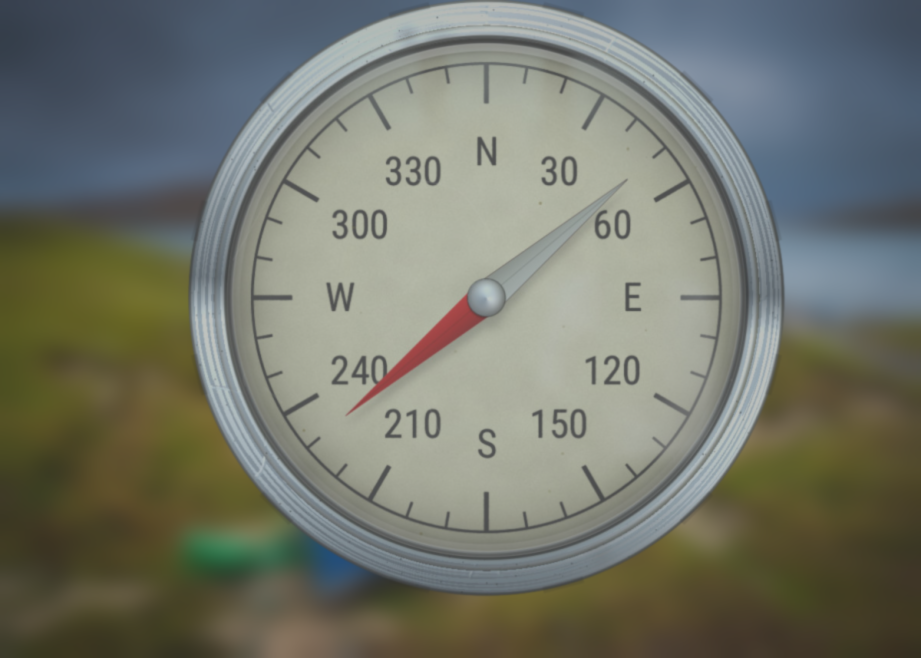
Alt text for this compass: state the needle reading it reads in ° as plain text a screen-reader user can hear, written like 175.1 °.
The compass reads 230 °
